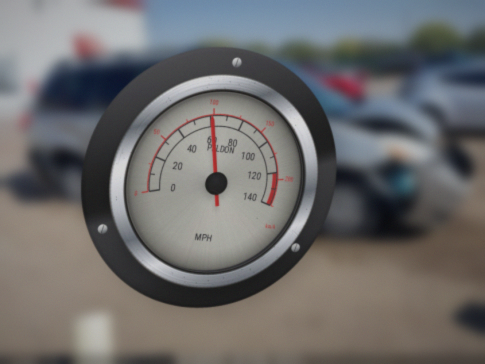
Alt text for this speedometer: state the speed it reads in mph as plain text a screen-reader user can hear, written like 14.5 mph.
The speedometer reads 60 mph
